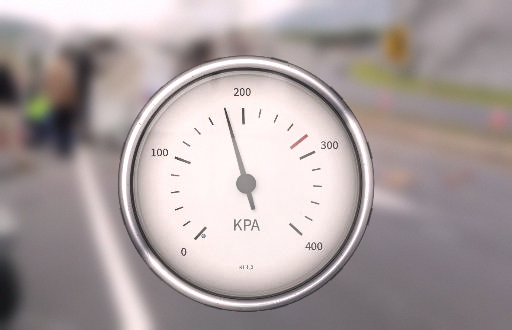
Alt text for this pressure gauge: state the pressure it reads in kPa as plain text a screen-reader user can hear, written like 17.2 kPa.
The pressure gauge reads 180 kPa
